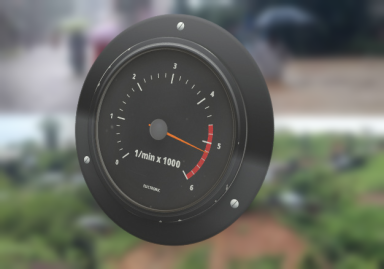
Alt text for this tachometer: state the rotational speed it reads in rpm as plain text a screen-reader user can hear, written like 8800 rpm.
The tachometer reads 5200 rpm
